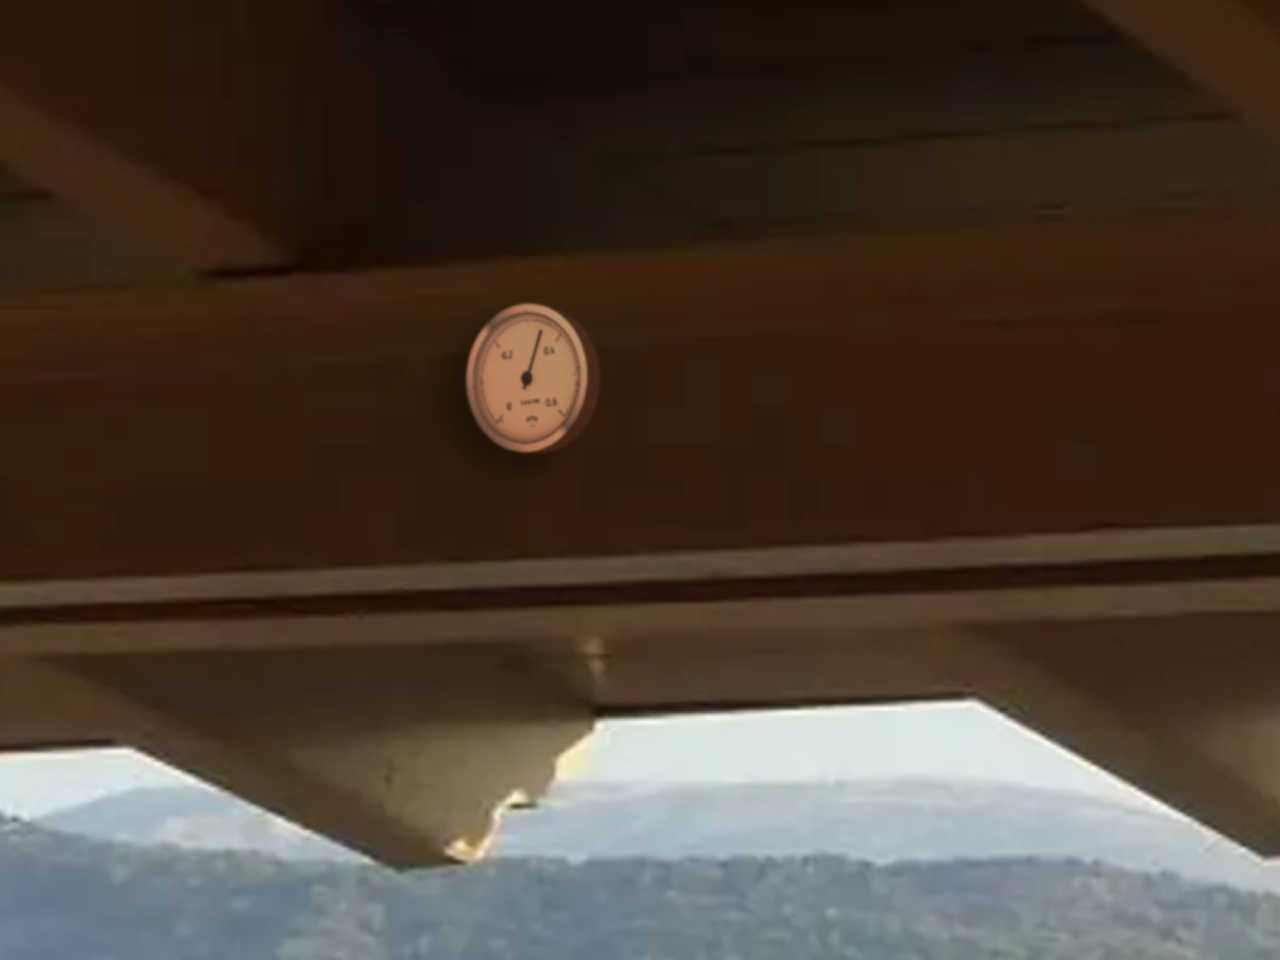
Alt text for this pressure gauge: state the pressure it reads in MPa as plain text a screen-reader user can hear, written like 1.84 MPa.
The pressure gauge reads 0.35 MPa
